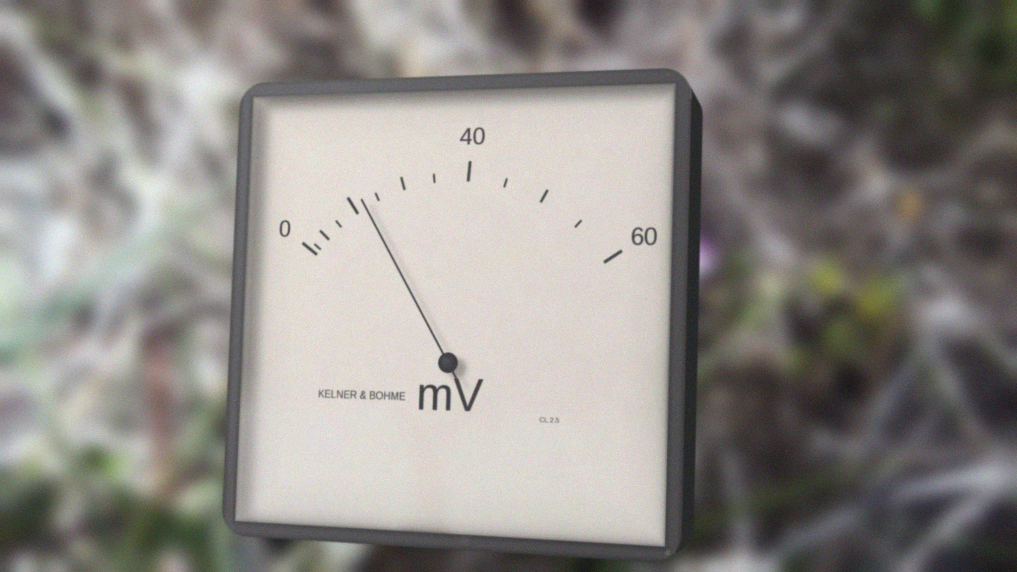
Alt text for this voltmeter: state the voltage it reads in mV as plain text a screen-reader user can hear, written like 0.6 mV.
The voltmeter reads 22.5 mV
